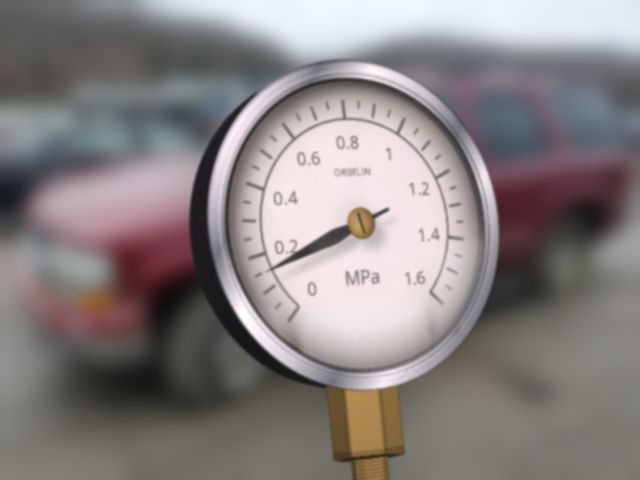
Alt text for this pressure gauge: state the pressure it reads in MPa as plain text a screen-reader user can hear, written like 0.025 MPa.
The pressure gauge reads 0.15 MPa
